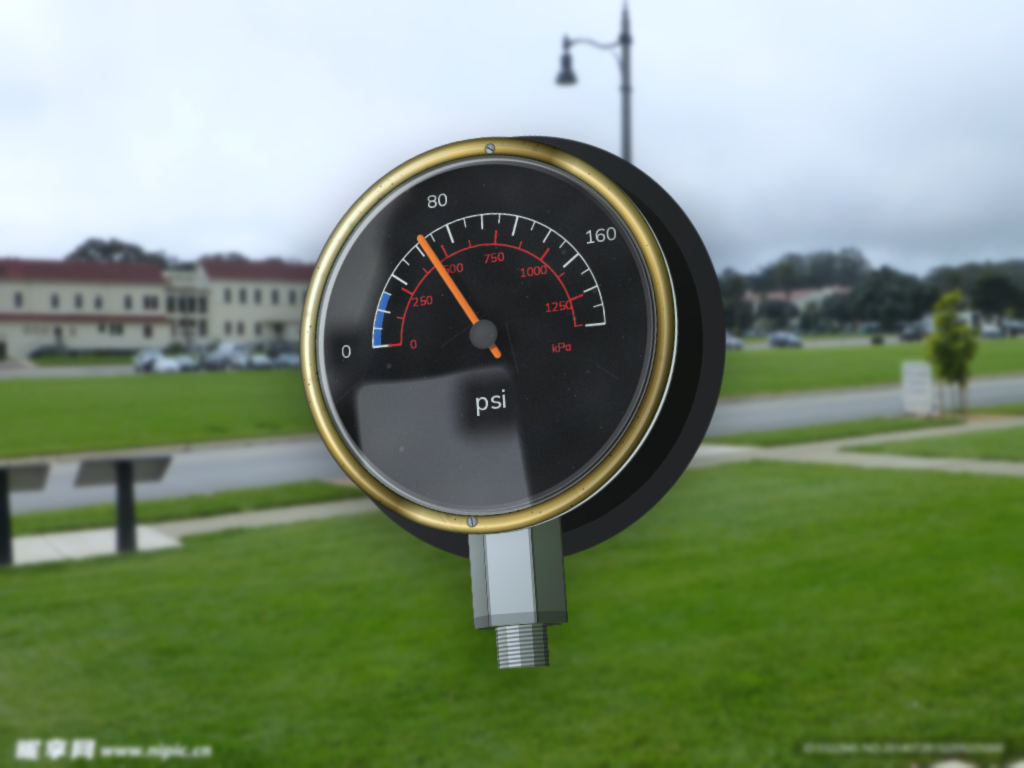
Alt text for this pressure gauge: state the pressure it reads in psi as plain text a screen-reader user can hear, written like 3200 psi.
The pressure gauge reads 65 psi
